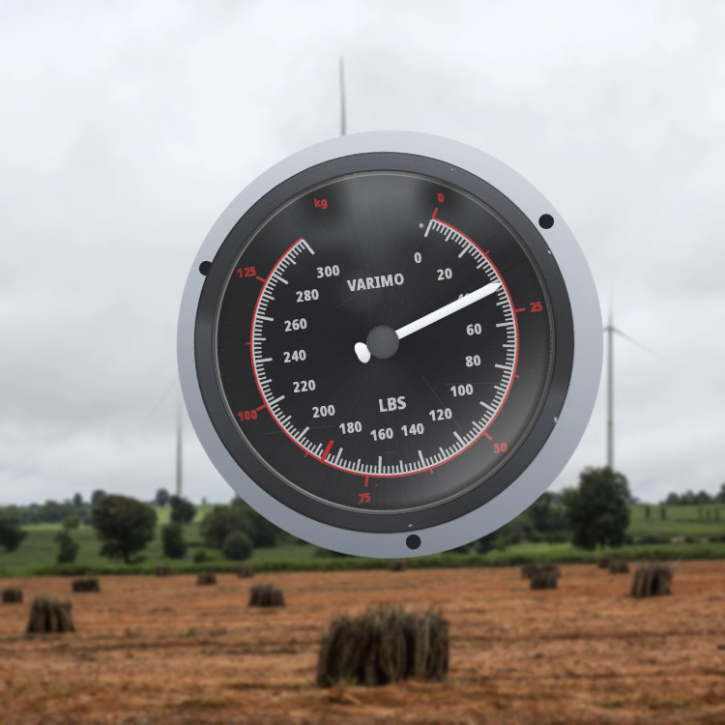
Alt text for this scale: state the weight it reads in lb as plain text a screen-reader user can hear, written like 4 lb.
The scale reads 42 lb
